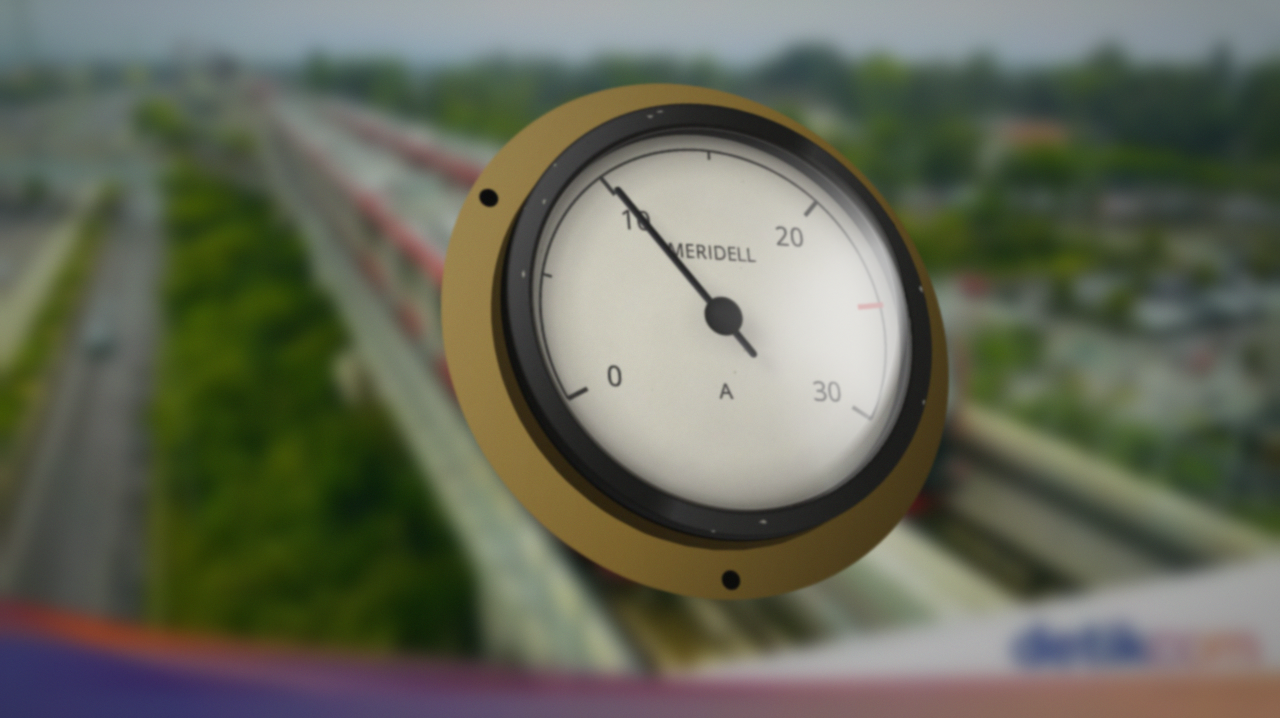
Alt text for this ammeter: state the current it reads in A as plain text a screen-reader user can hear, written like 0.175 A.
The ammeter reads 10 A
